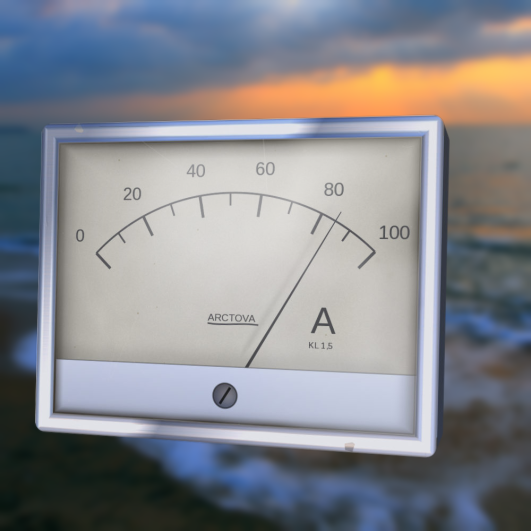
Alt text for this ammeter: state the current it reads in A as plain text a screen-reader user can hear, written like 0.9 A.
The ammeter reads 85 A
